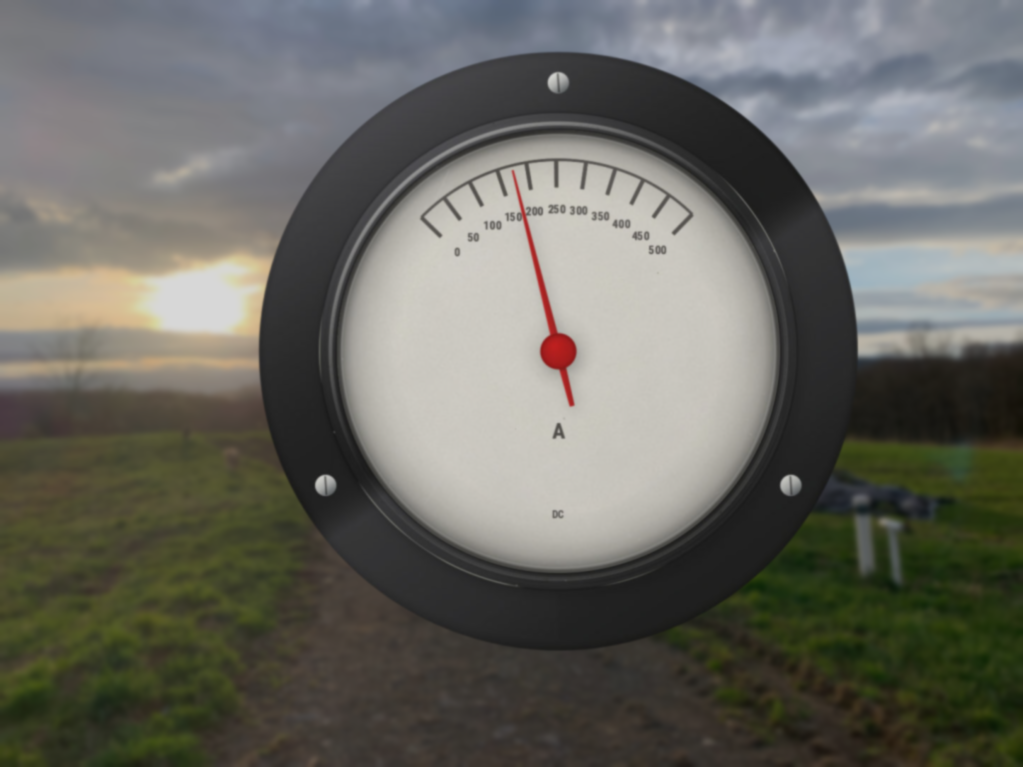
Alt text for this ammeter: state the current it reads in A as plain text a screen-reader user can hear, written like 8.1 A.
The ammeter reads 175 A
